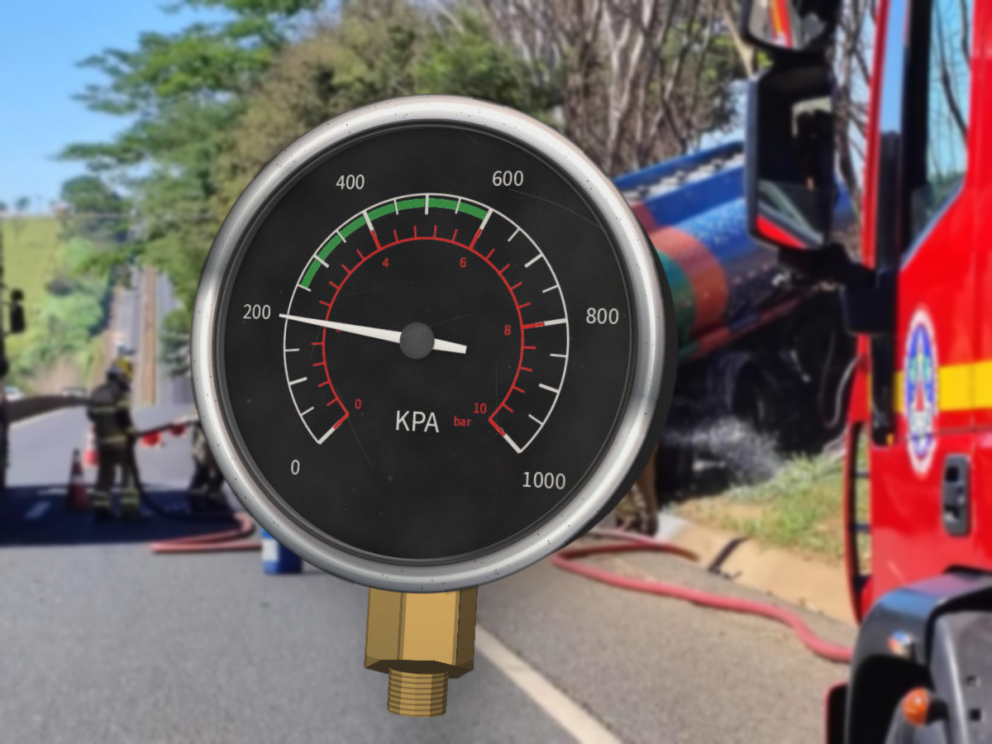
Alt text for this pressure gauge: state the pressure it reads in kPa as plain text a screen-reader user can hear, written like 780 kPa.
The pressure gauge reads 200 kPa
